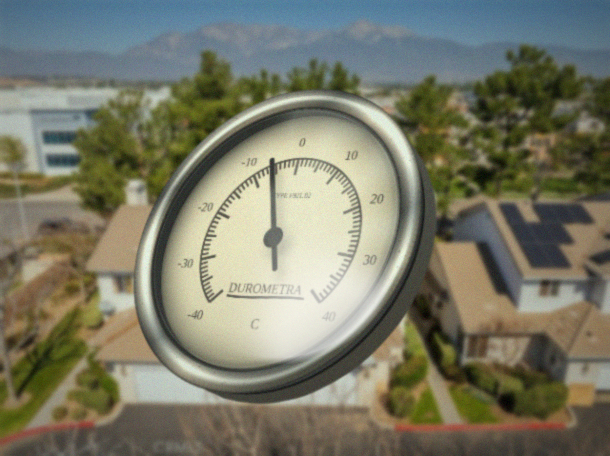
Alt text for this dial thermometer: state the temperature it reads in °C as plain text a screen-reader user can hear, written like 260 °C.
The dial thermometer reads -5 °C
